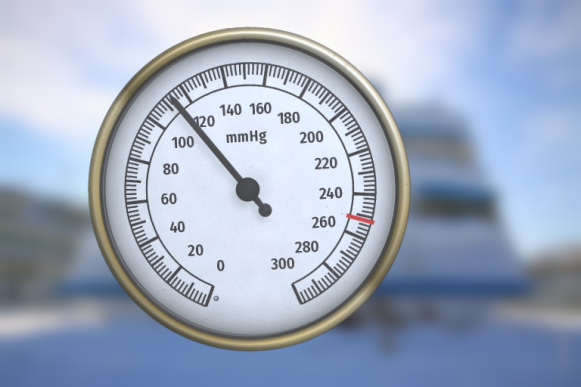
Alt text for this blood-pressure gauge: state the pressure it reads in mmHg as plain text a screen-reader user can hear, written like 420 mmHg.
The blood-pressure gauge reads 114 mmHg
